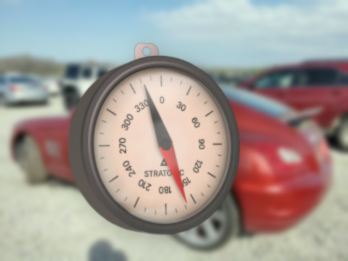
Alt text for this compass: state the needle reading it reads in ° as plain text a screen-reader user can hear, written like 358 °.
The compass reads 160 °
